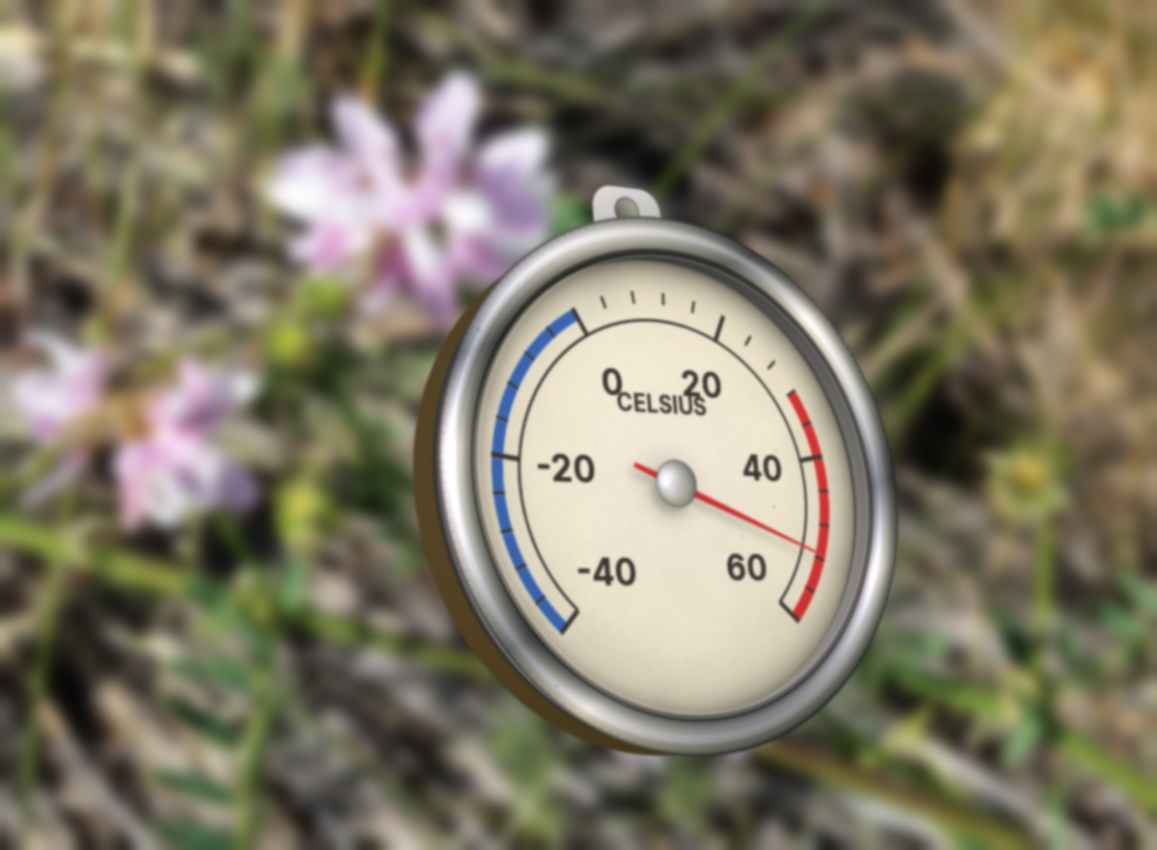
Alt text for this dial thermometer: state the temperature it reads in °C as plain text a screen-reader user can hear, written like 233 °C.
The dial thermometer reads 52 °C
